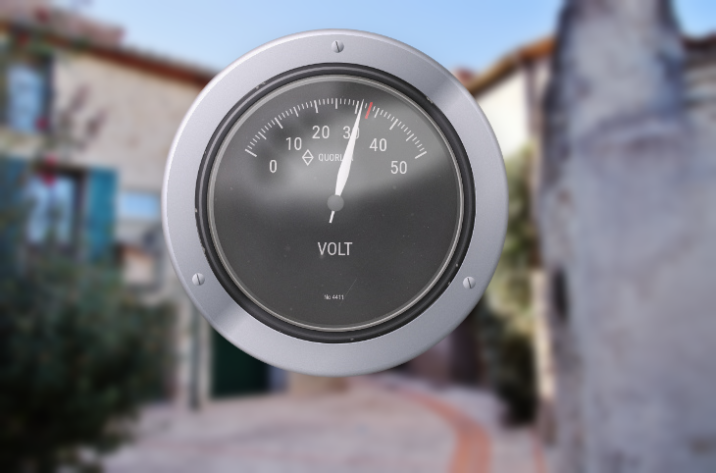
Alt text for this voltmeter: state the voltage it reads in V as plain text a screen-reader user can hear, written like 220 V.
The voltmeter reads 31 V
